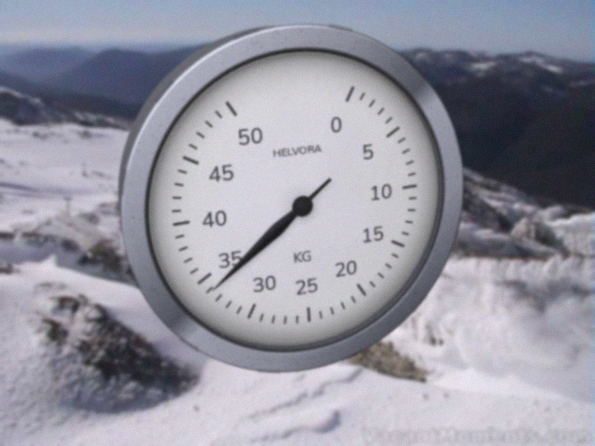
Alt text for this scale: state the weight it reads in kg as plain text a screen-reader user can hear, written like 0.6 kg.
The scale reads 34 kg
